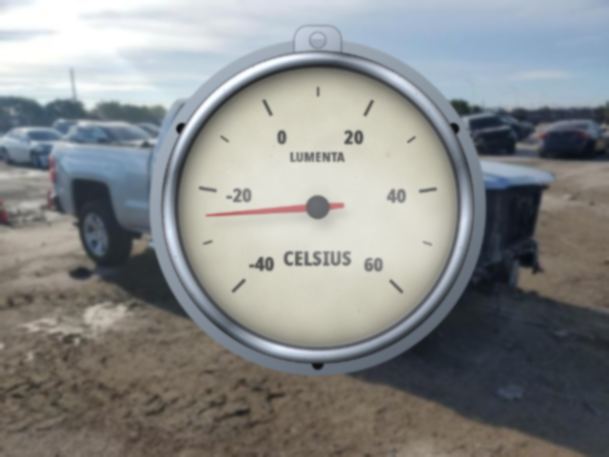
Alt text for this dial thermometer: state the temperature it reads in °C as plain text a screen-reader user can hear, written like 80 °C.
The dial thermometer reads -25 °C
